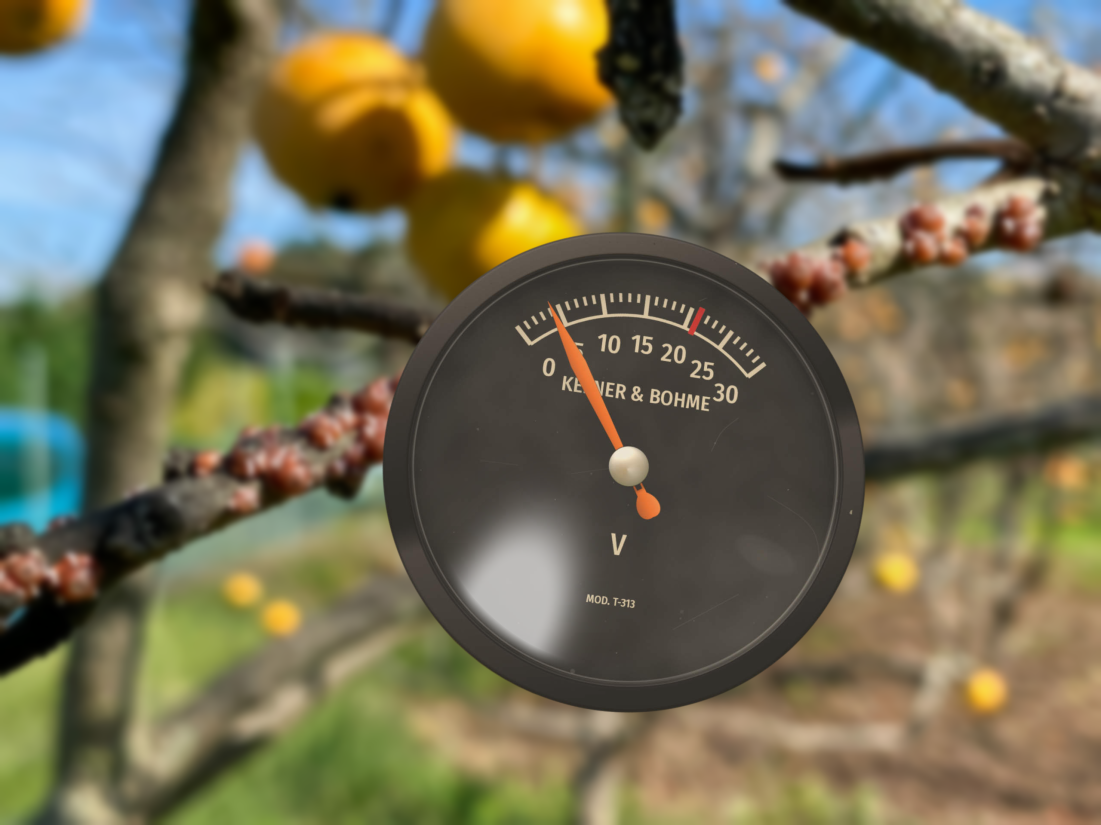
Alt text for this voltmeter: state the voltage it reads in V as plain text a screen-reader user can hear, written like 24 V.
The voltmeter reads 4 V
